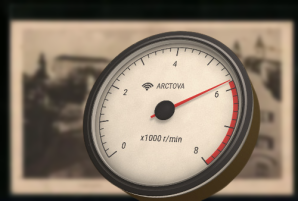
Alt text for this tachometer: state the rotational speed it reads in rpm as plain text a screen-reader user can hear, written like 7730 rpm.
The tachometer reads 5800 rpm
